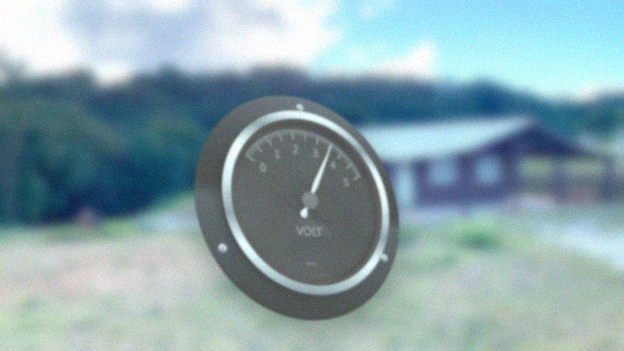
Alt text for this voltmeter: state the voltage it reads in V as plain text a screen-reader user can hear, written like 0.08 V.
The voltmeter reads 3.5 V
